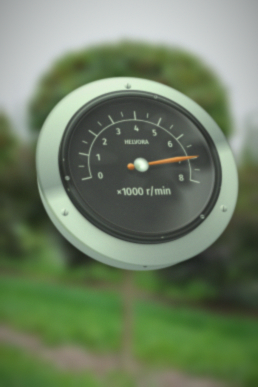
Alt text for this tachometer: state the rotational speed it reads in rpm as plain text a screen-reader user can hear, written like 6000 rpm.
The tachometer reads 7000 rpm
